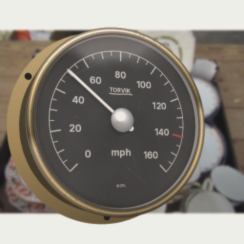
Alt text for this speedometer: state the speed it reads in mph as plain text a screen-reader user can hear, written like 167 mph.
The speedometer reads 50 mph
